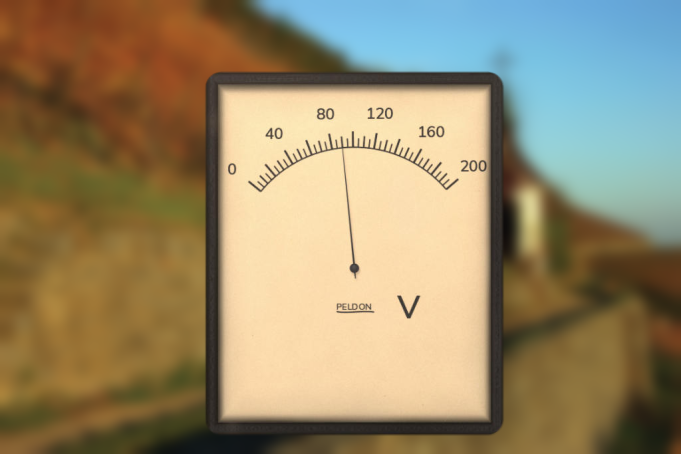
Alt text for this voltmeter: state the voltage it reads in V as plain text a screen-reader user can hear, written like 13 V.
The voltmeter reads 90 V
